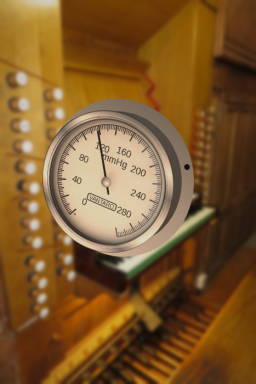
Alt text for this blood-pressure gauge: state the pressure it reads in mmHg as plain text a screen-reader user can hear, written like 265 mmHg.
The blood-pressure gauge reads 120 mmHg
